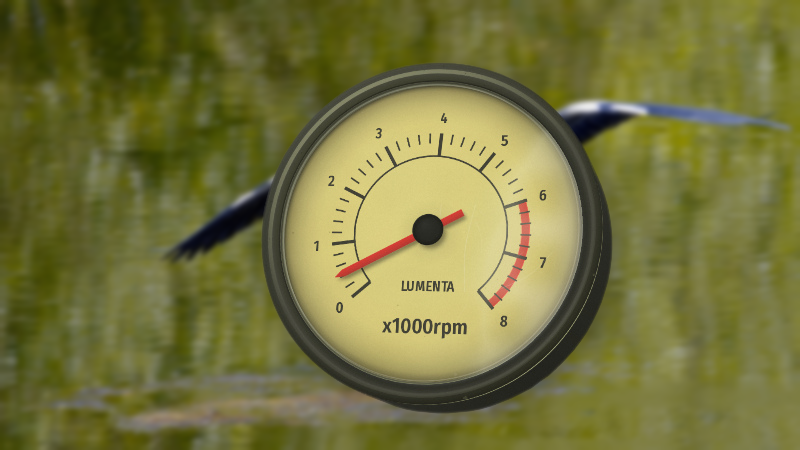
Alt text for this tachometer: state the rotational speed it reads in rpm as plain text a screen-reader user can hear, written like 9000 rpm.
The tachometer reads 400 rpm
